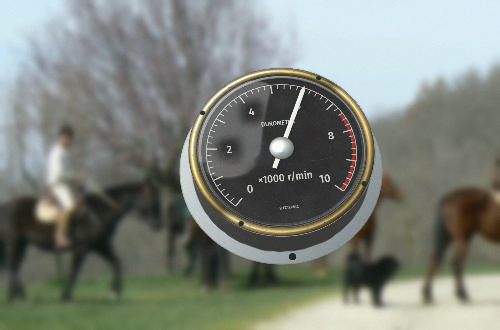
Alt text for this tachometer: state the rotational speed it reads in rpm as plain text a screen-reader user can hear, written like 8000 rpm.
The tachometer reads 6000 rpm
